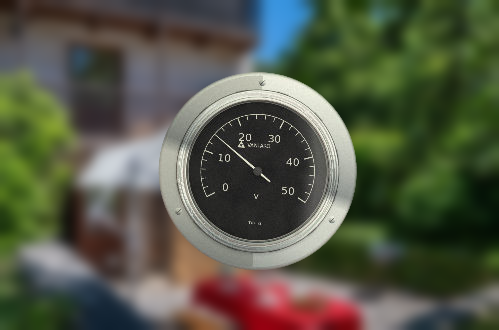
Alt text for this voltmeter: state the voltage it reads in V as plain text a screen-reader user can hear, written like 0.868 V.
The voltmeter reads 14 V
